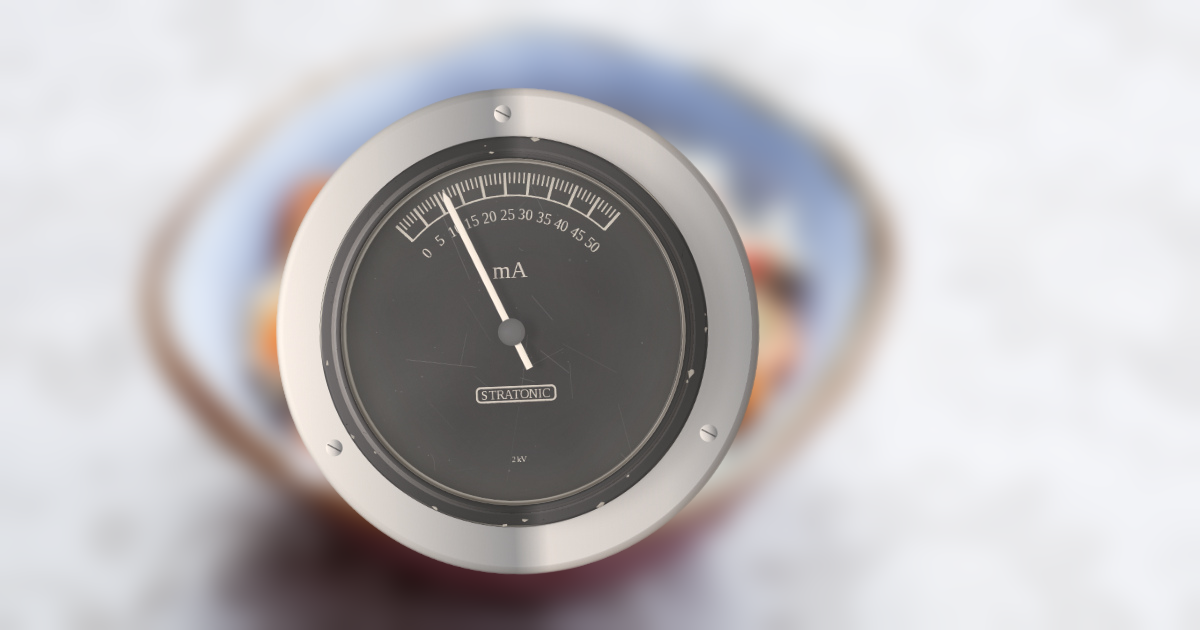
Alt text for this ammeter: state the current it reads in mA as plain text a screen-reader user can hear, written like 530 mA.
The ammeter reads 12 mA
